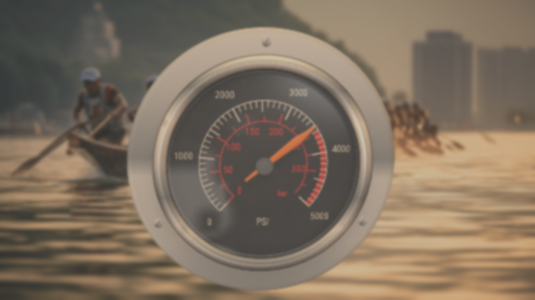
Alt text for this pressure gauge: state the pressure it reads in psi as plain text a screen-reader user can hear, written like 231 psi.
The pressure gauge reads 3500 psi
